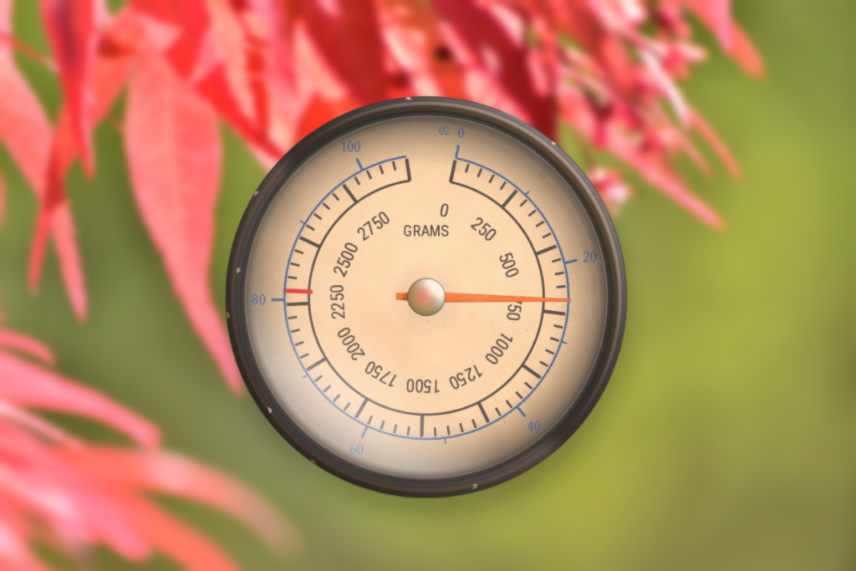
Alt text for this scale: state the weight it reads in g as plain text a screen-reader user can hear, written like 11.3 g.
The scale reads 700 g
